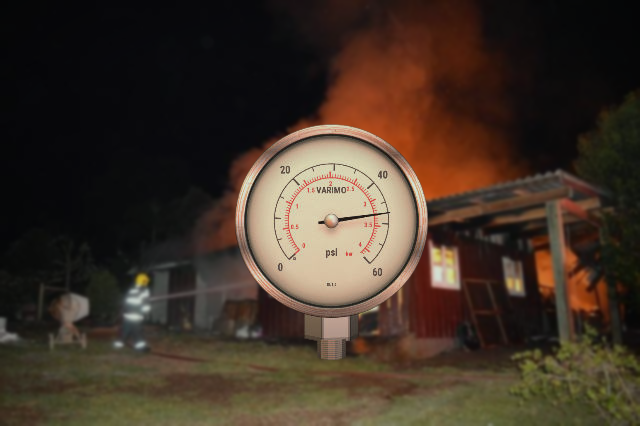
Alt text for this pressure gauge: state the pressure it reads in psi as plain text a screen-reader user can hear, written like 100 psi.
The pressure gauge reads 47.5 psi
